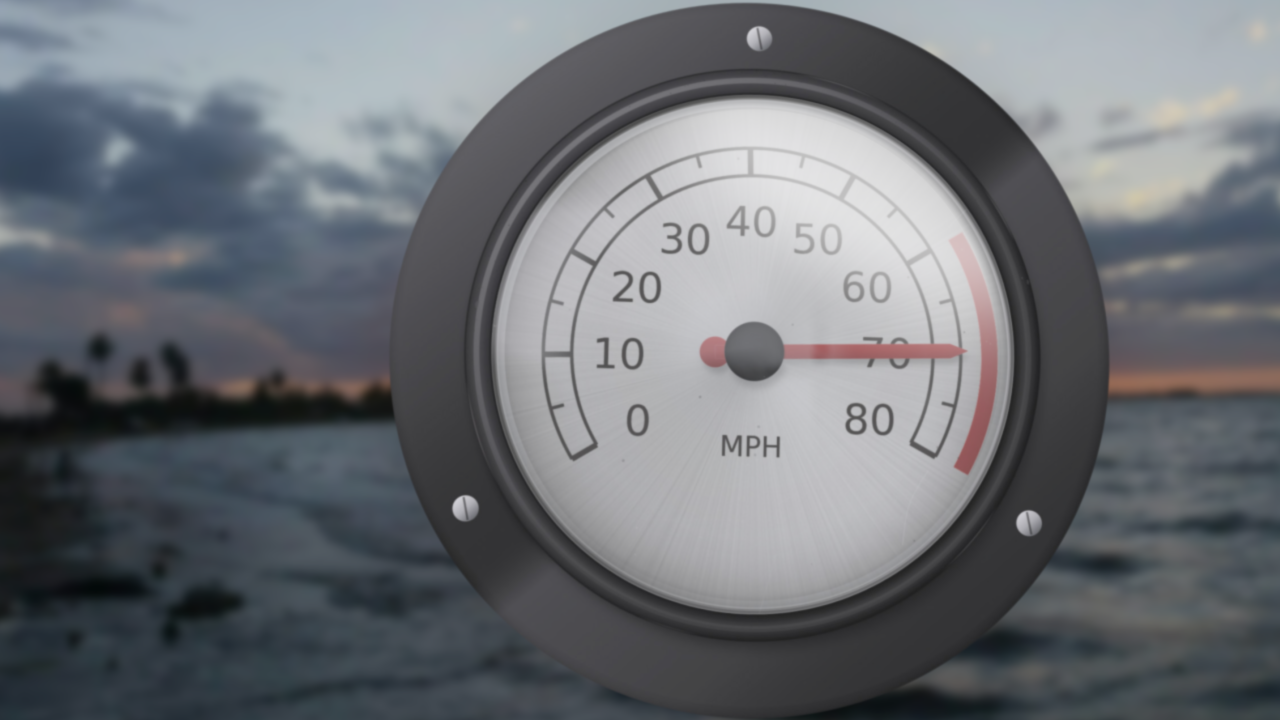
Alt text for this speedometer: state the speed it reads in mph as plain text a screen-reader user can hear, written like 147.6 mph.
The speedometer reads 70 mph
